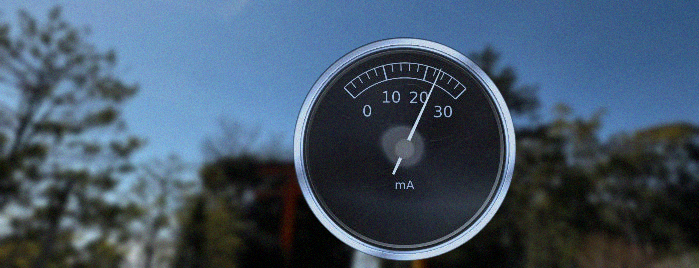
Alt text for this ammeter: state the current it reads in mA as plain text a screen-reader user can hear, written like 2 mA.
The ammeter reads 23 mA
